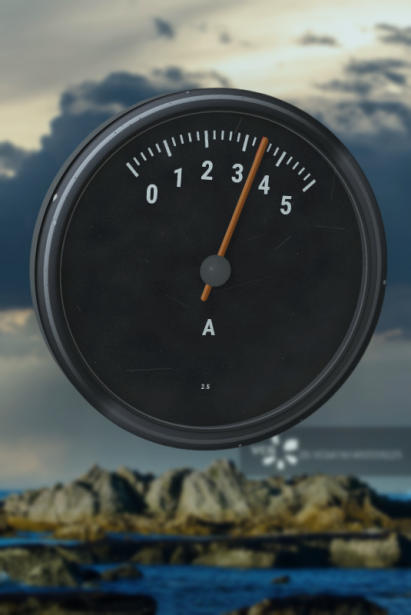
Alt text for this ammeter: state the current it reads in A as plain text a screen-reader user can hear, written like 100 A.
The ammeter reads 3.4 A
